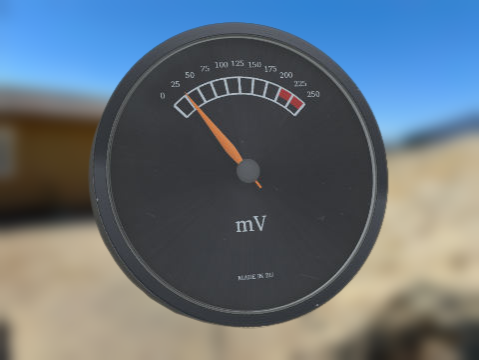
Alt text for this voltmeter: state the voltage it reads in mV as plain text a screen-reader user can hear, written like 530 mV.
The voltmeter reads 25 mV
